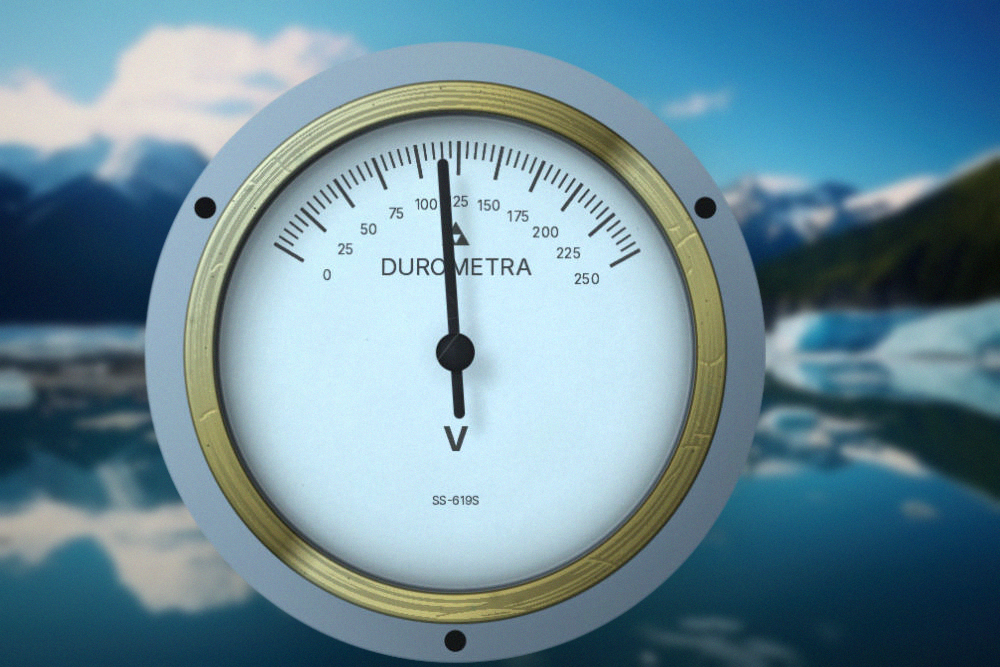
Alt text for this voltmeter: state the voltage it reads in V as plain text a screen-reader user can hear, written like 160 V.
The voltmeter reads 115 V
